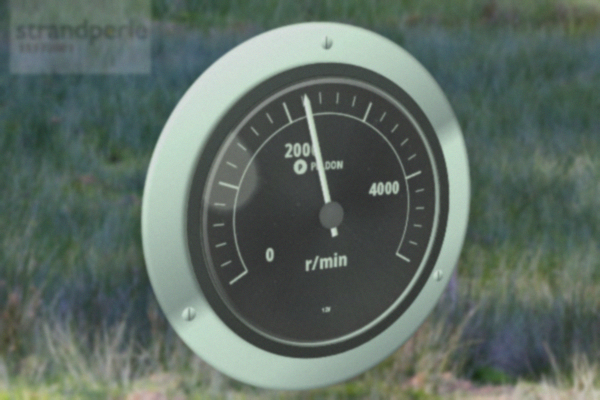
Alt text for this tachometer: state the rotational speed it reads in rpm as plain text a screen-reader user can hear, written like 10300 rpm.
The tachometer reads 2200 rpm
